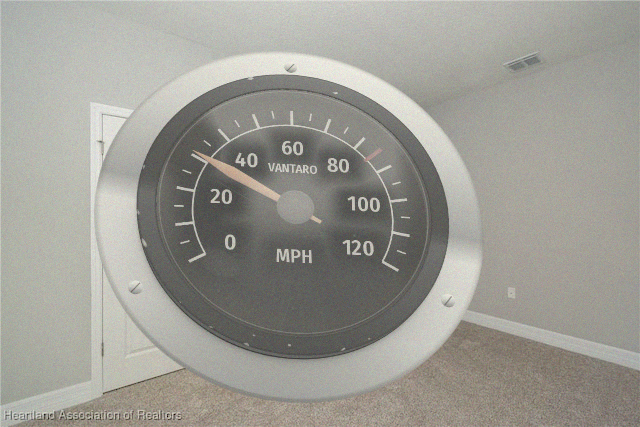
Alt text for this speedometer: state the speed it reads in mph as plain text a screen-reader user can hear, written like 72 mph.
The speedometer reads 30 mph
